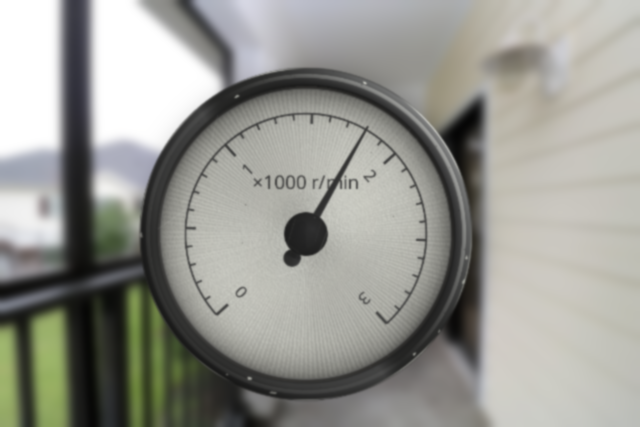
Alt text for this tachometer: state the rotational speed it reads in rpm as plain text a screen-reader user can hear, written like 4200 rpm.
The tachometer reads 1800 rpm
